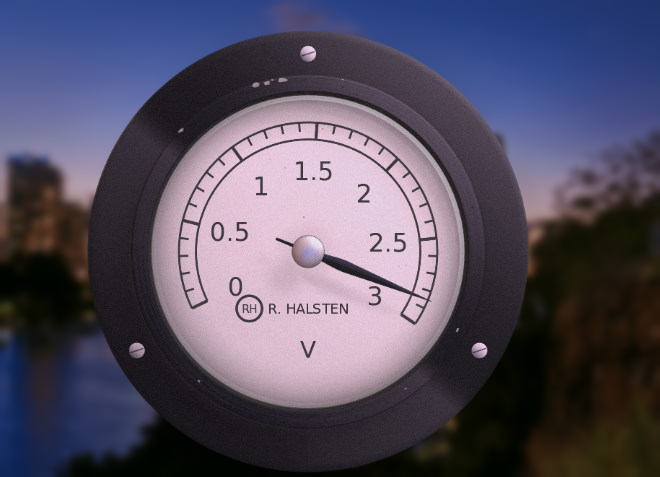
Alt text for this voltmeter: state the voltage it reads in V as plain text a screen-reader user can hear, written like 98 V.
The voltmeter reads 2.85 V
